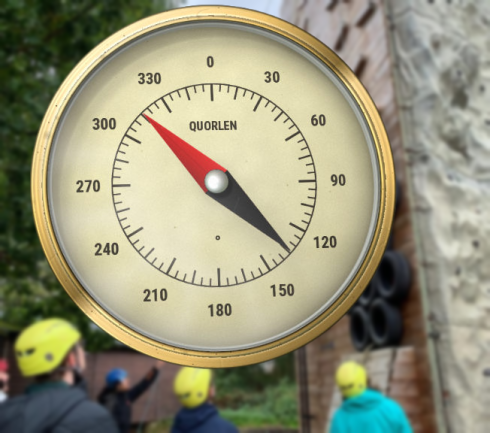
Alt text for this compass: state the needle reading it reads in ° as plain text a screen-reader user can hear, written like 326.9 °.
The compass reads 315 °
